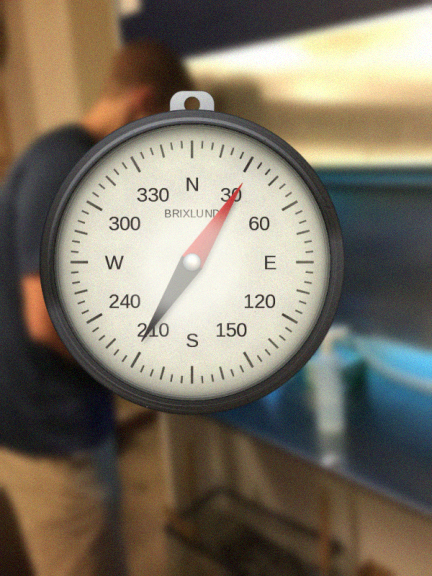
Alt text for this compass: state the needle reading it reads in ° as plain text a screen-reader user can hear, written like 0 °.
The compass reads 32.5 °
